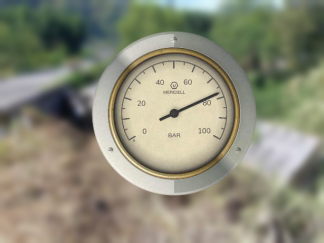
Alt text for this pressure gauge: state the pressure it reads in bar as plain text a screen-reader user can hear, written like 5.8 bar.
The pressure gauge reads 77.5 bar
